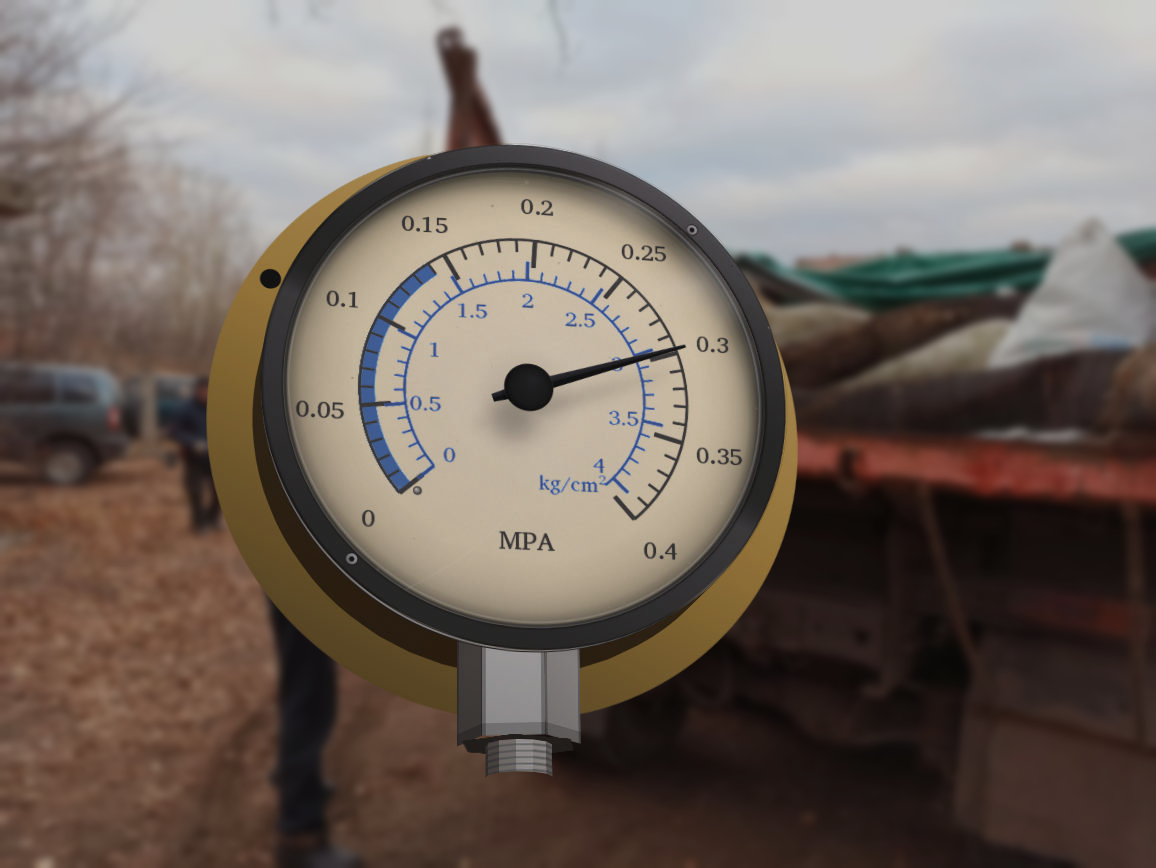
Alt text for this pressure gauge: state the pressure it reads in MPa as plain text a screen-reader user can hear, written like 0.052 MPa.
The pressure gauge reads 0.3 MPa
